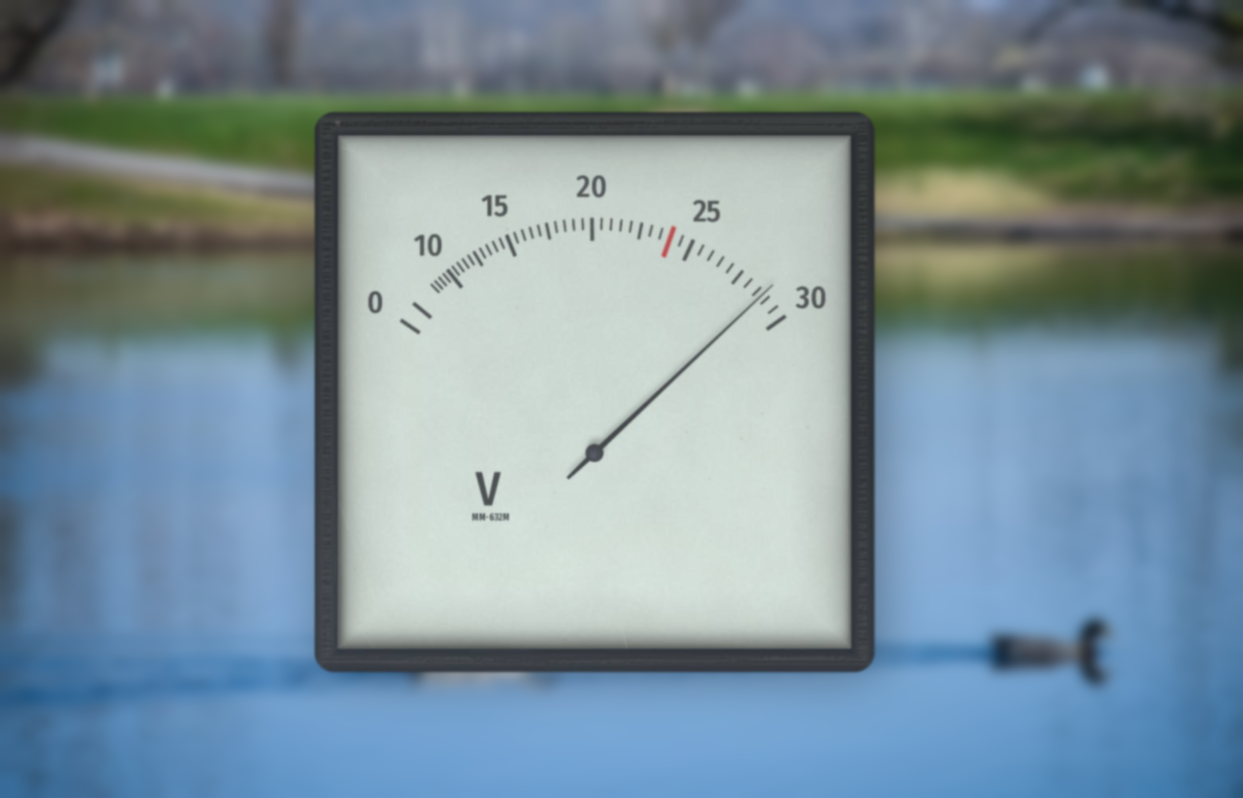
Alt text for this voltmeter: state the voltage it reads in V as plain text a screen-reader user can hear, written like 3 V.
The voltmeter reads 28.75 V
